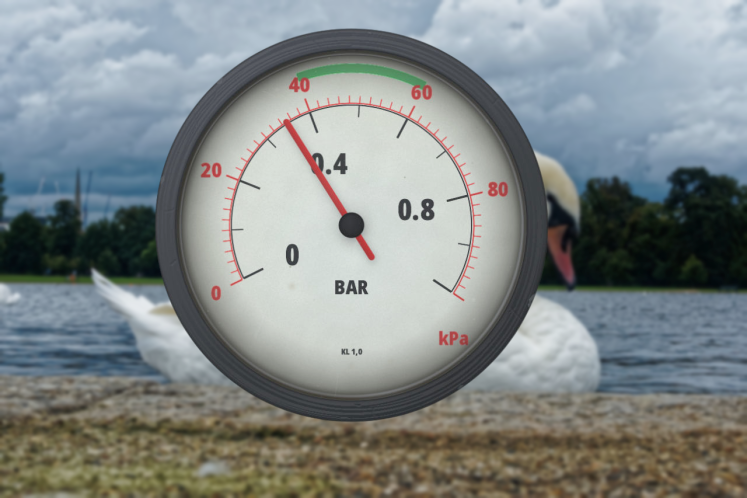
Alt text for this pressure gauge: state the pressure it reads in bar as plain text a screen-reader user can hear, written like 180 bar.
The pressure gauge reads 0.35 bar
